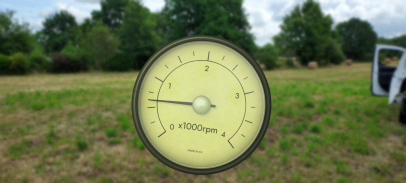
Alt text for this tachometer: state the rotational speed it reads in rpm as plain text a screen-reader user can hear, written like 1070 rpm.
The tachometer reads 625 rpm
